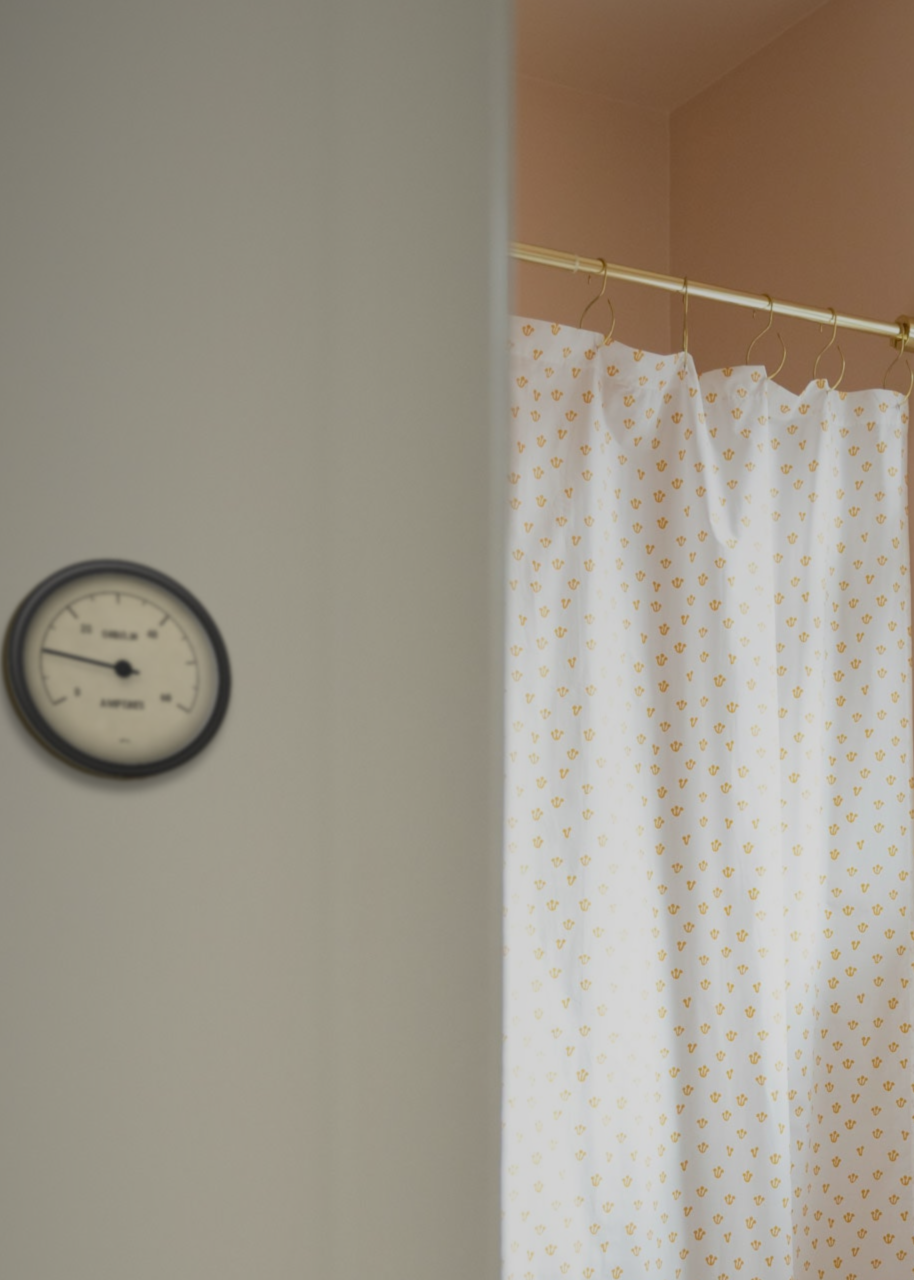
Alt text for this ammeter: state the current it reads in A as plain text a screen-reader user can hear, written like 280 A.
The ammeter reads 10 A
